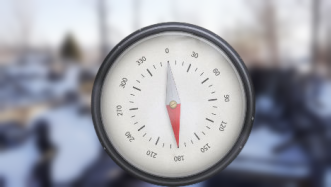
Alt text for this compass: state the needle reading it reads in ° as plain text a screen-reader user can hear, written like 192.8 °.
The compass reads 180 °
